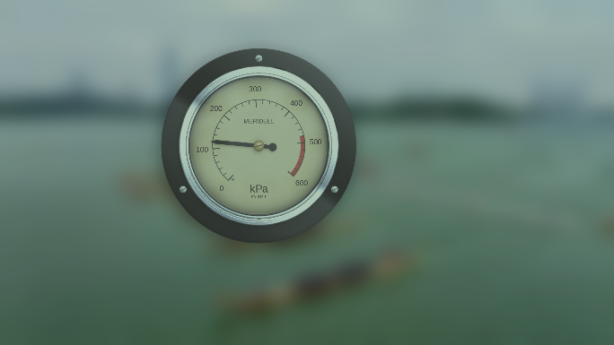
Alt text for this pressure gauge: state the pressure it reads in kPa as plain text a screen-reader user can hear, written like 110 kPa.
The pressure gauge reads 120 kPa
